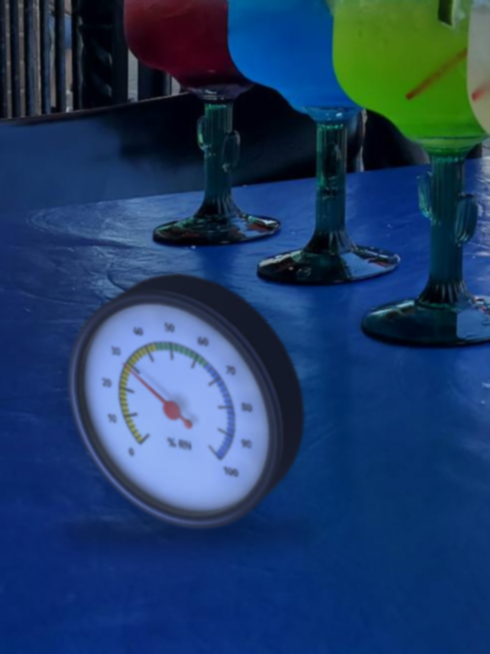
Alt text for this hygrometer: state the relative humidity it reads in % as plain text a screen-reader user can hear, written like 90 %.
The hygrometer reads 30 %
